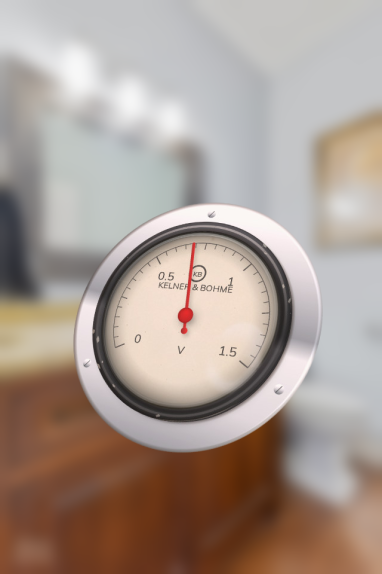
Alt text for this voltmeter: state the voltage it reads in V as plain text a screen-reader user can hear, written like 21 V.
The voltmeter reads 0.7 V
